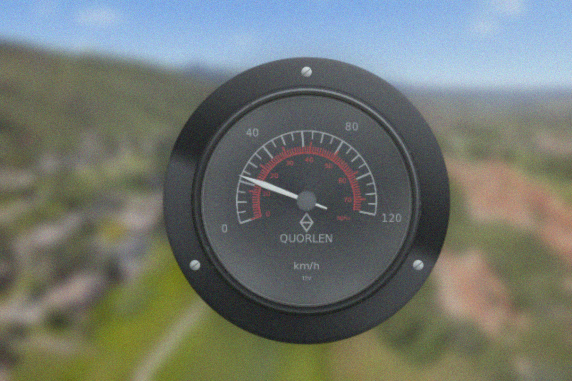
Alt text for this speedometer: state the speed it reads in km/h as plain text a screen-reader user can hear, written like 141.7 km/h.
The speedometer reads 22.5 km/h
